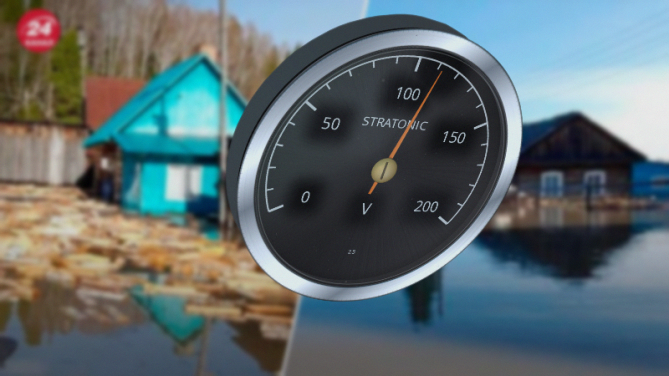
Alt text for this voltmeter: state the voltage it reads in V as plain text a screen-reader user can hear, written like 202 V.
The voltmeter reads 110 V
